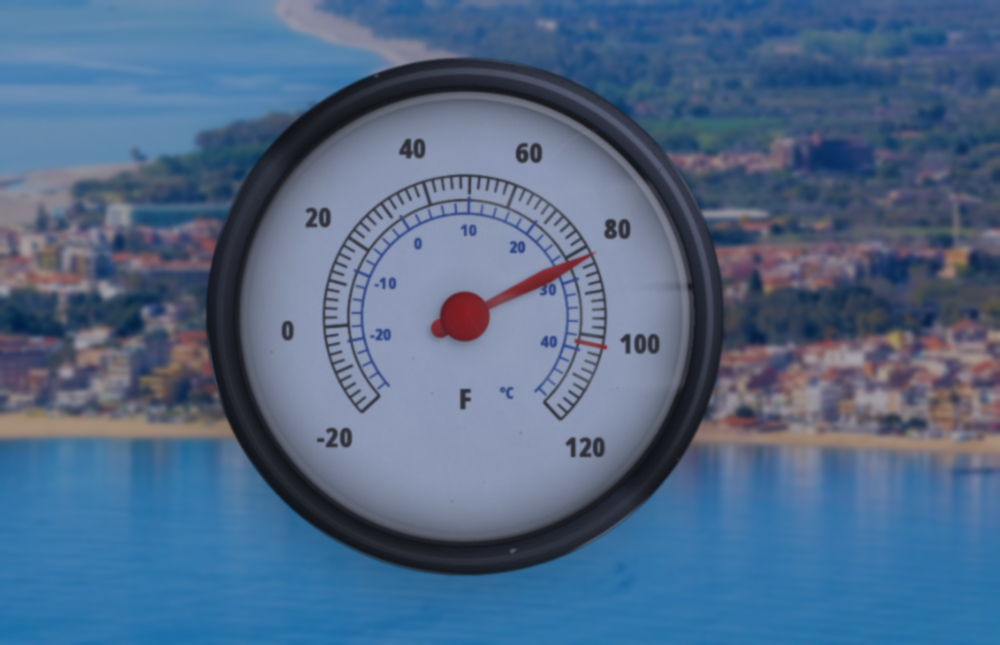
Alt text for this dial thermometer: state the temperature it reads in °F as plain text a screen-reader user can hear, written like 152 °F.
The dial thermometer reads 82 °F
